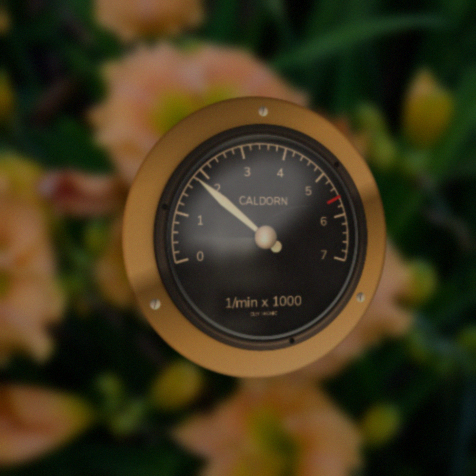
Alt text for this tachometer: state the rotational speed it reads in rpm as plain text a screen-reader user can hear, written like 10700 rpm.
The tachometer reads 1800 rpm
